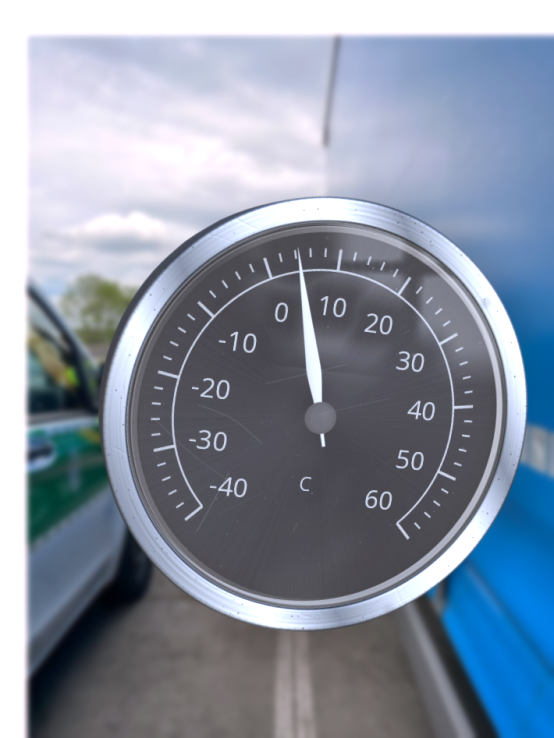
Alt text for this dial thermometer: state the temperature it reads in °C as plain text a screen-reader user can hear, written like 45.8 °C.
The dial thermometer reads 4 °C
